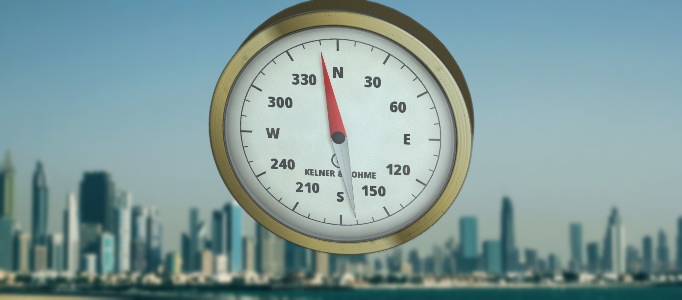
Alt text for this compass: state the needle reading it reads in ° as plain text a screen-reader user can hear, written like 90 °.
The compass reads 350 °
